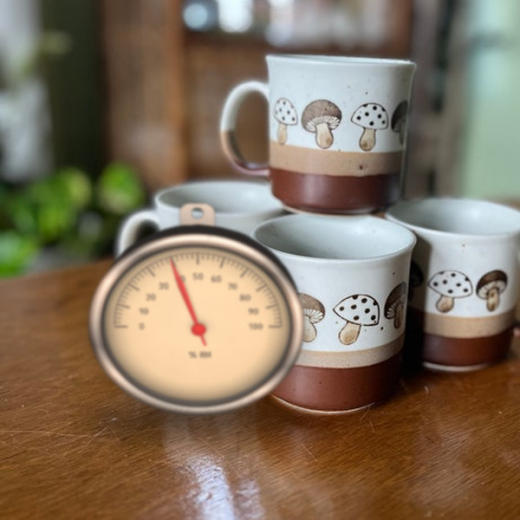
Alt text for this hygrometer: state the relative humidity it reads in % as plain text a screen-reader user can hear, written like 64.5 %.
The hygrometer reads 40 %
